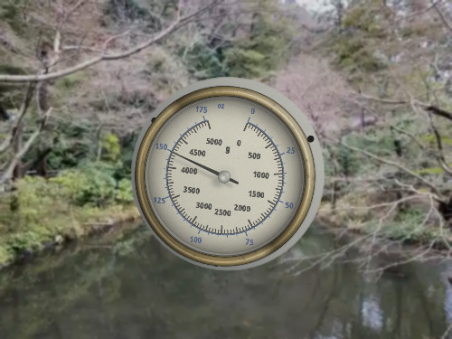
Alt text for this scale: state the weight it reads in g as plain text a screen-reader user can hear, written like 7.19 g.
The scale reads 4250 g
